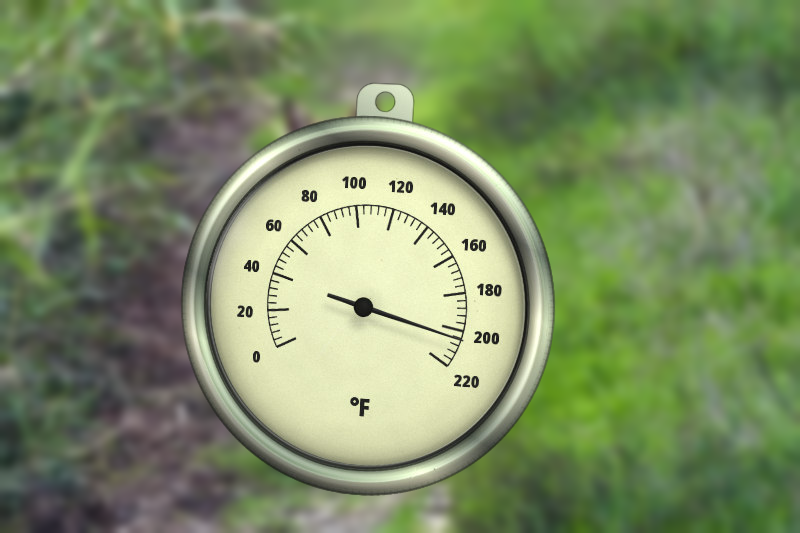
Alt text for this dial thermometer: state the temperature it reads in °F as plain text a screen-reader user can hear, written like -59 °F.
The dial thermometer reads 204 °F
